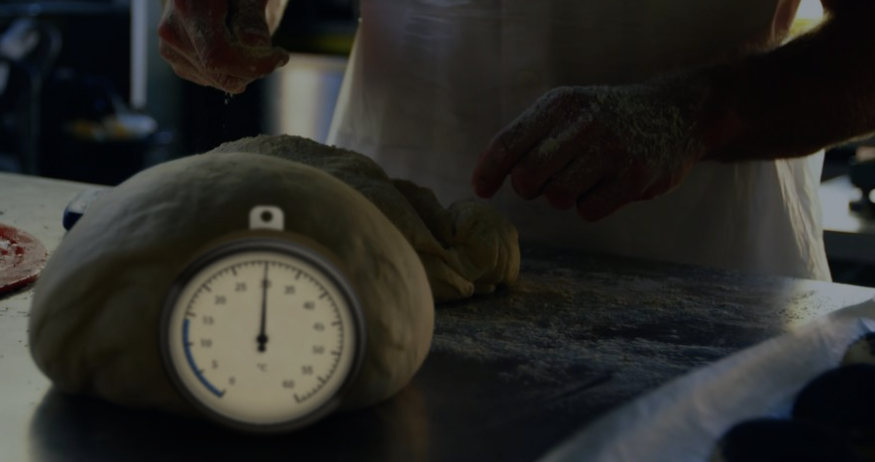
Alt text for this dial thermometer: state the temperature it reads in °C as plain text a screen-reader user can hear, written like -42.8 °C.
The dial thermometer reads 30 °C
